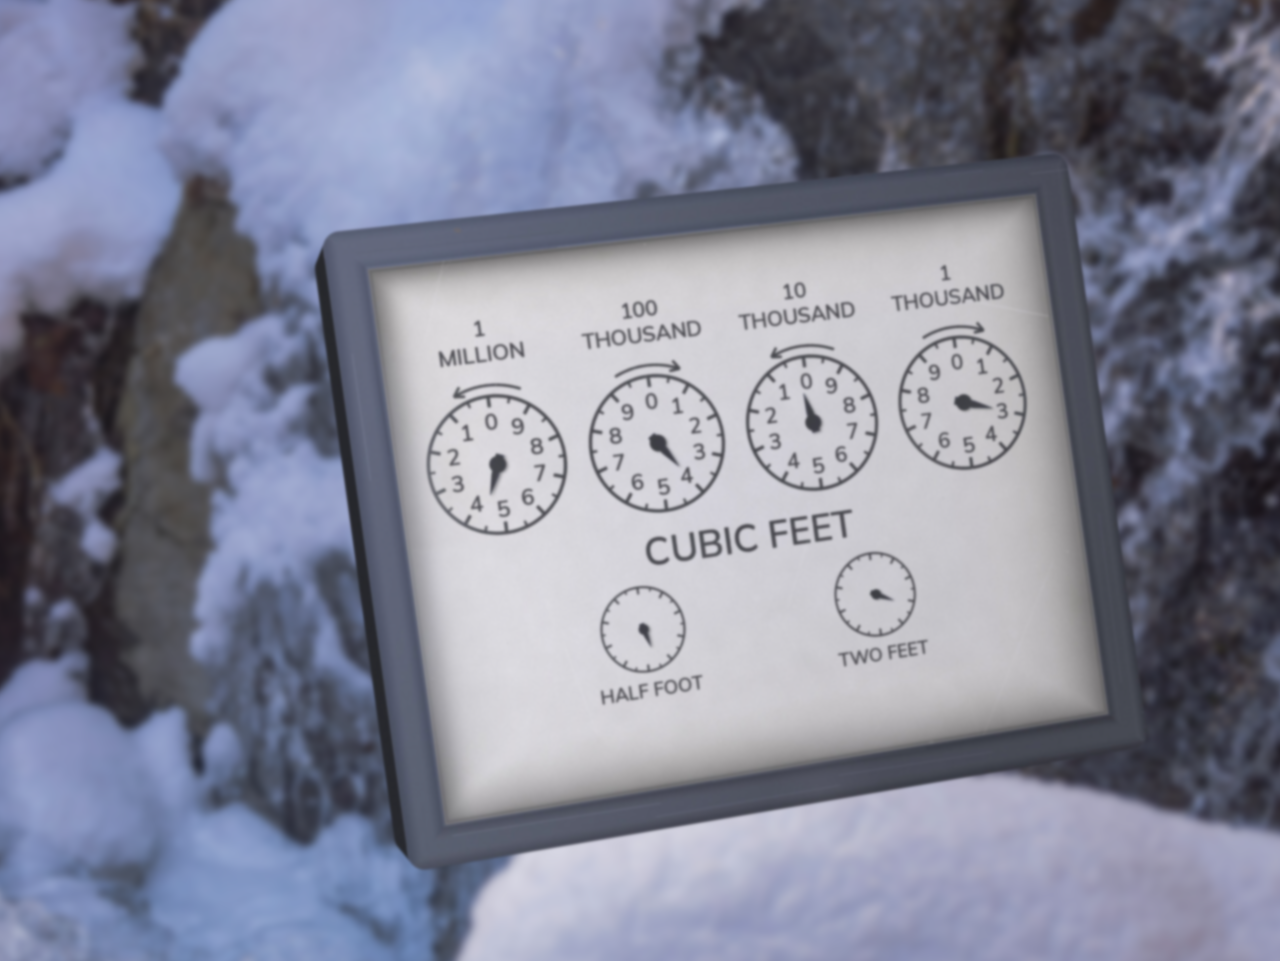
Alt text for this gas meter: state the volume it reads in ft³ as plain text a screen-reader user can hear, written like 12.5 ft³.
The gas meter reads 440300 ft³
